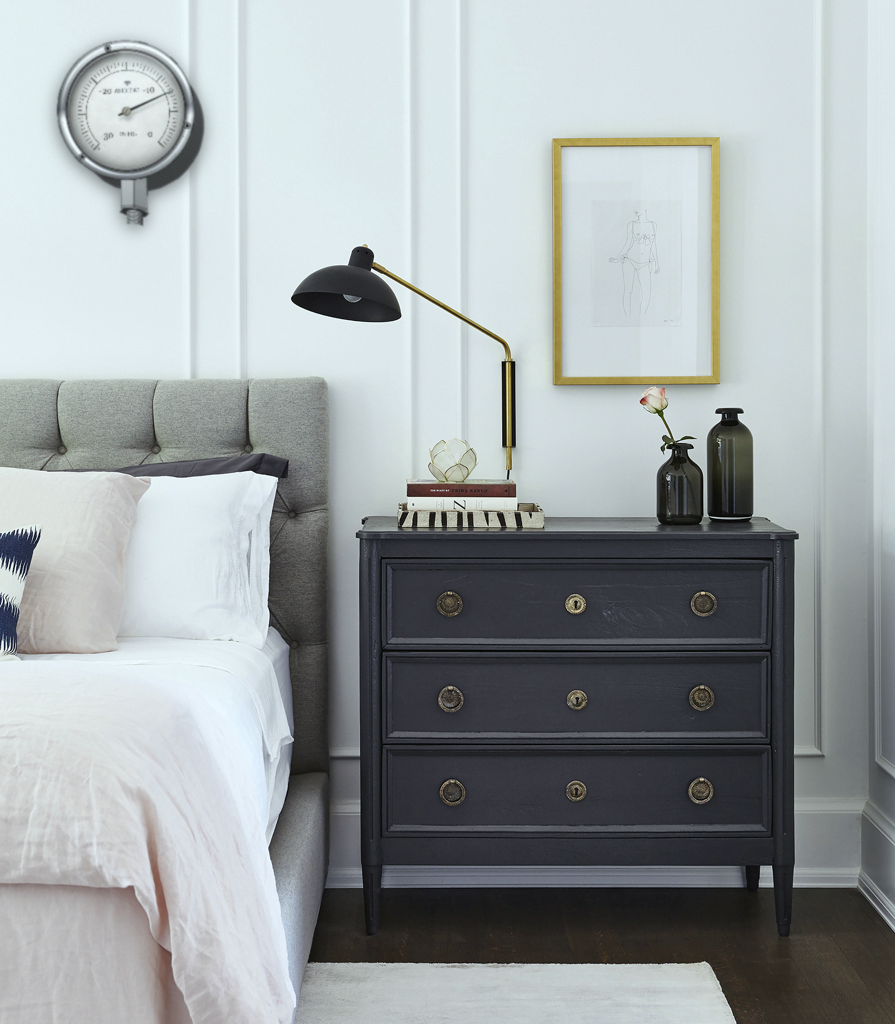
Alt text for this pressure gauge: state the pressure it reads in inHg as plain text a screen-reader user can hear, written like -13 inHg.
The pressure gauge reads -7.5 inHg
